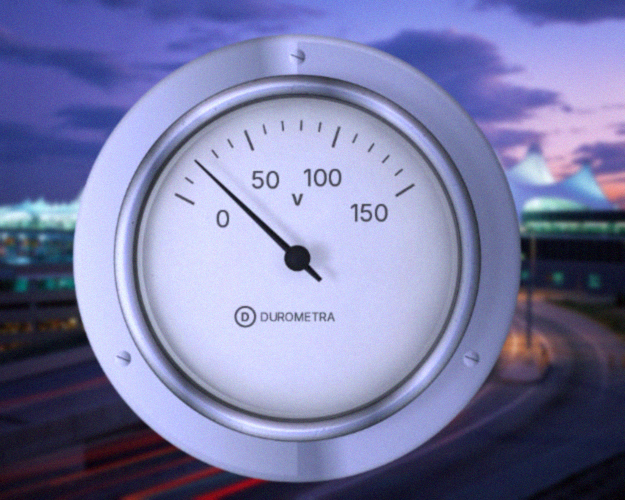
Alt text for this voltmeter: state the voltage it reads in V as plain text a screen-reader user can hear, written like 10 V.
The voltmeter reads 20 V
